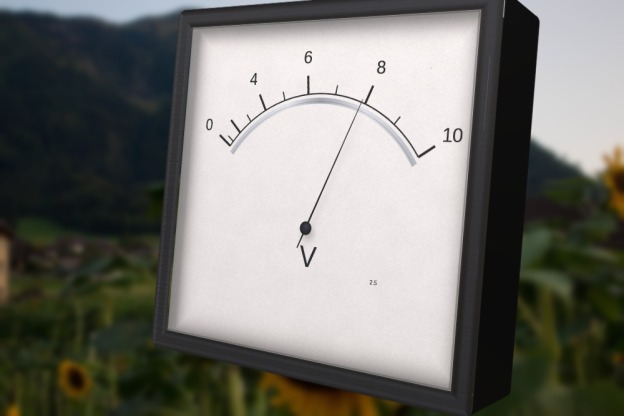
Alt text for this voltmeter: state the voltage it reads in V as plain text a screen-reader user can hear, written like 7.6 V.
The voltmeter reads 8 V
